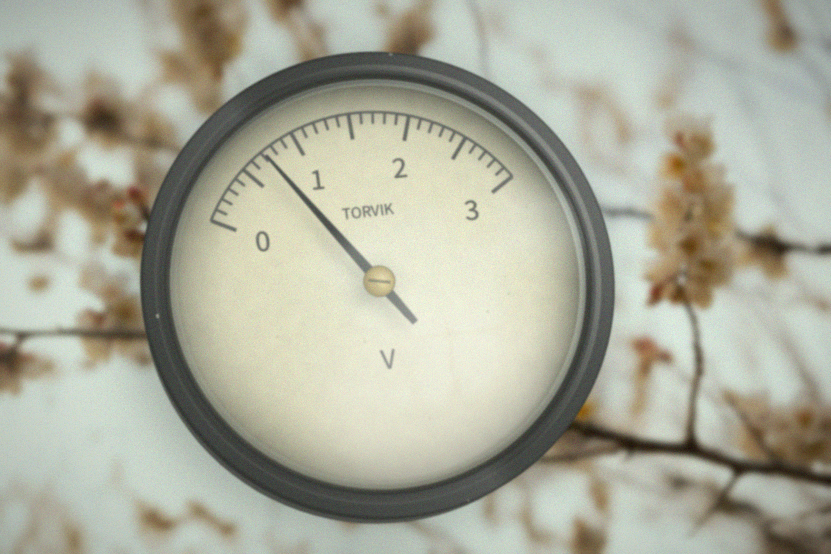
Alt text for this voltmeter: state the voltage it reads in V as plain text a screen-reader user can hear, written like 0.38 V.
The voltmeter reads 0.7 V
